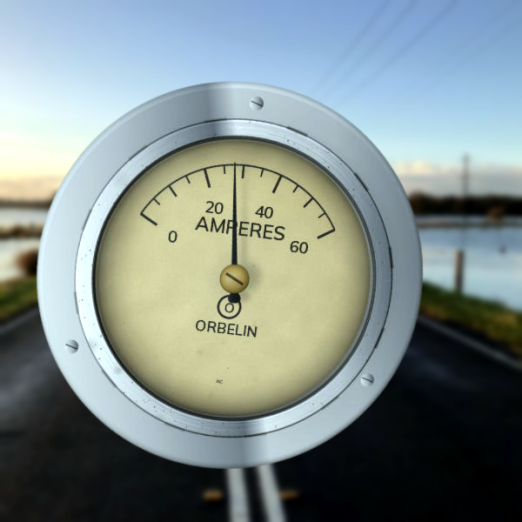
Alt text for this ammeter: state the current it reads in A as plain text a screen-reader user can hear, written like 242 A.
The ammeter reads 27.5 A
